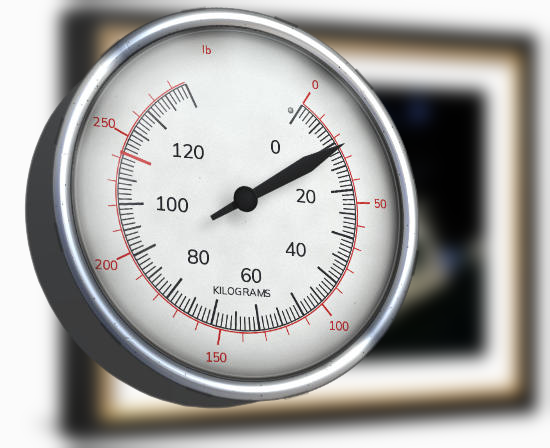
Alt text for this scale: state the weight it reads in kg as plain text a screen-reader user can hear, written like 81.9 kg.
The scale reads 11 kg
